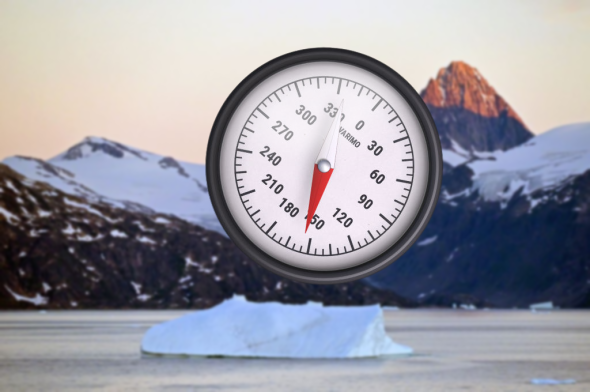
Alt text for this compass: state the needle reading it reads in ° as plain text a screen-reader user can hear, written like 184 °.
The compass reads 155 °
